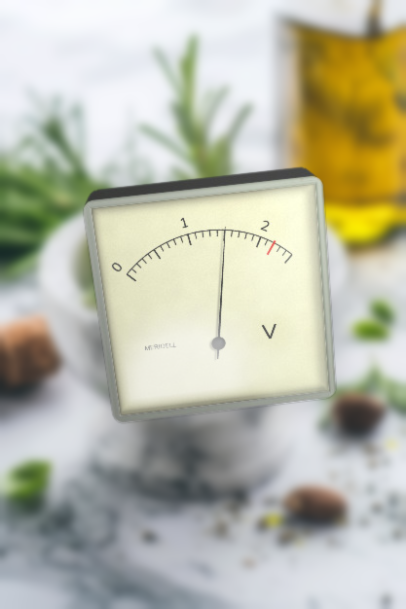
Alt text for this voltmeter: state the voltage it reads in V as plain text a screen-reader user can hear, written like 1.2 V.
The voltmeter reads 1.5 V
